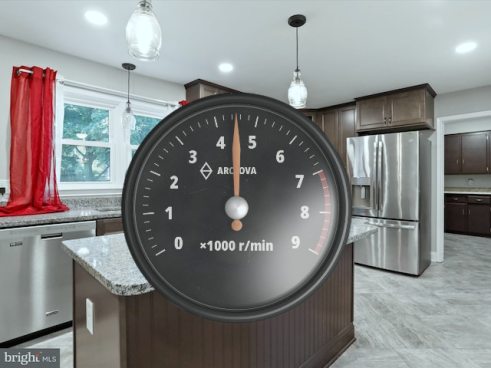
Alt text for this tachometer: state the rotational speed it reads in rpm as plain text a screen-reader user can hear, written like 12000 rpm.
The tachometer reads 4500 rpm
